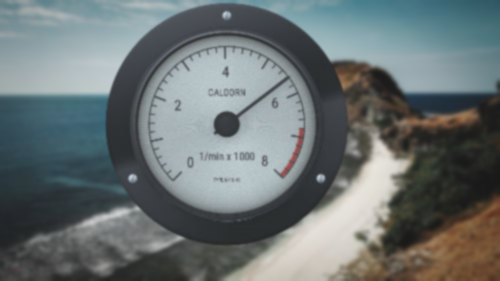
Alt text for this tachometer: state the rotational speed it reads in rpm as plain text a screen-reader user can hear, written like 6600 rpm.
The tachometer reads 5600 rpm
